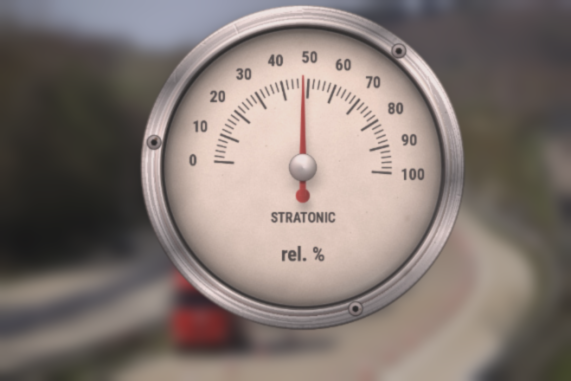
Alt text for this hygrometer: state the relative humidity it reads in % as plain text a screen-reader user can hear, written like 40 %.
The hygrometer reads 48 %
